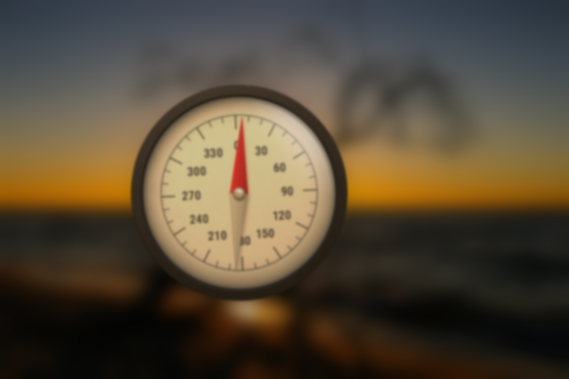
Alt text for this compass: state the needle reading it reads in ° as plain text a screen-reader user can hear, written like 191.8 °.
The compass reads 5 °
